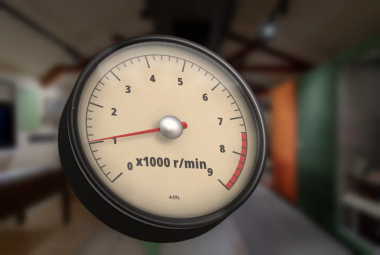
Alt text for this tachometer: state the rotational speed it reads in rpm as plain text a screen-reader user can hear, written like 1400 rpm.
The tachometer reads 1000 rpm
